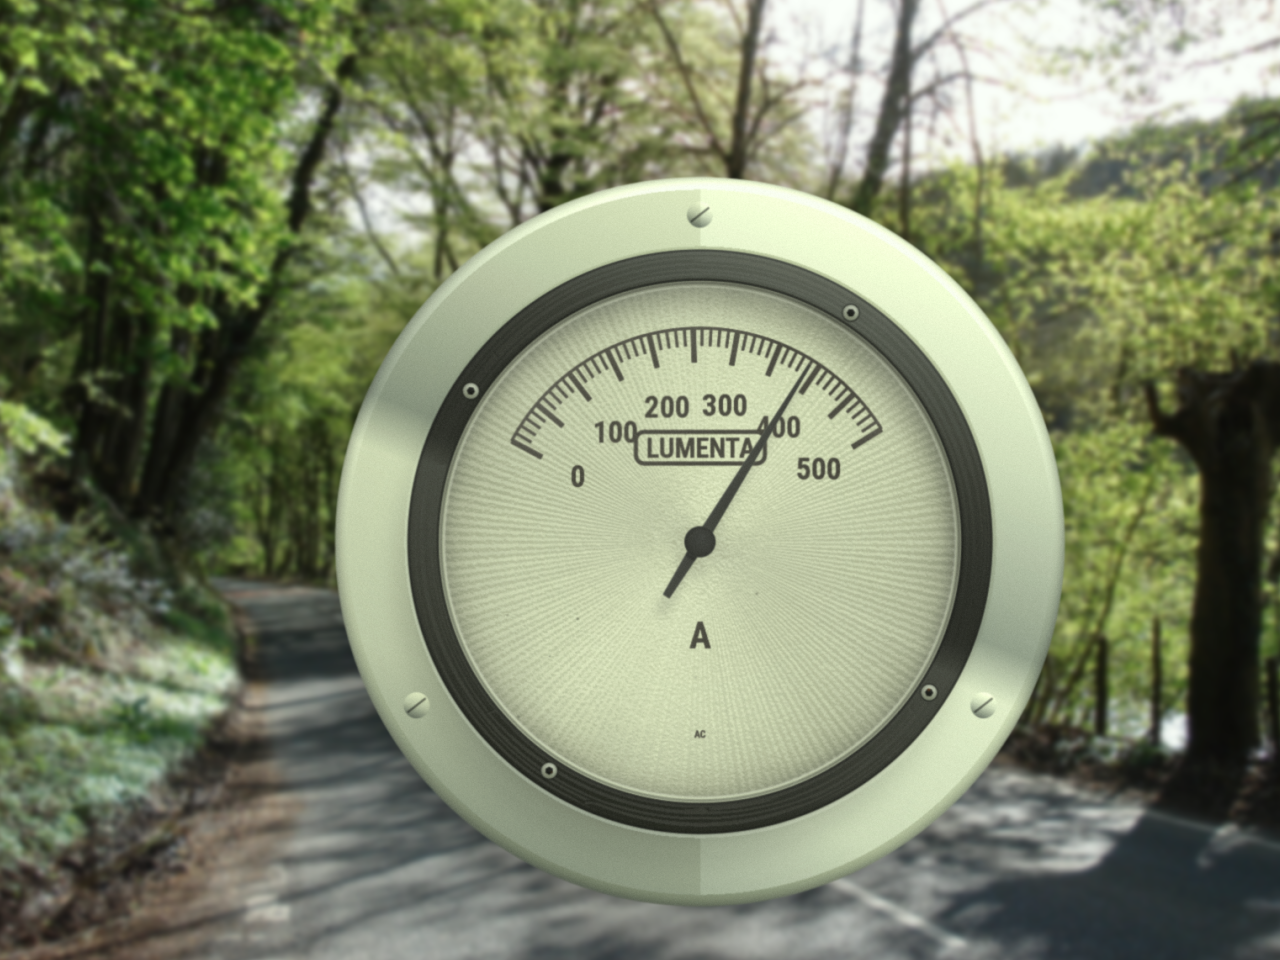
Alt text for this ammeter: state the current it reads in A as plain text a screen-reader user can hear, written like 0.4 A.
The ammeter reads 390 A
